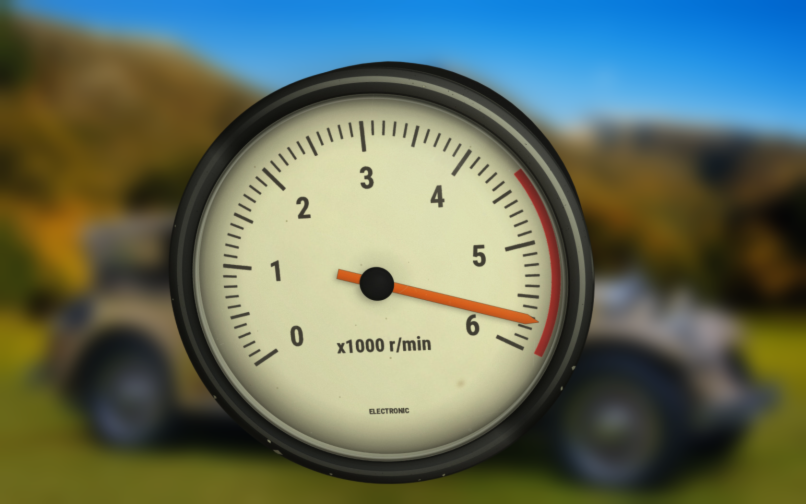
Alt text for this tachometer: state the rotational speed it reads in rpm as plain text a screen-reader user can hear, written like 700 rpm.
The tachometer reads 5700 rpm
